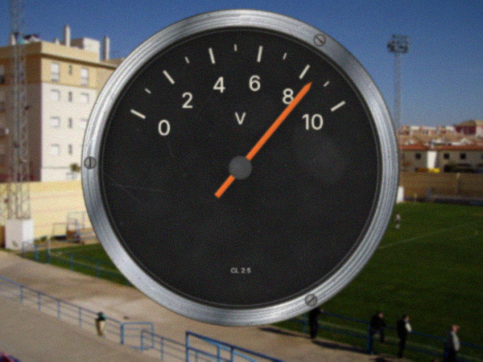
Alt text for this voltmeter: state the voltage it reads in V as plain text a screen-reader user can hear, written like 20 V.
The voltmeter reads 8.5 V
